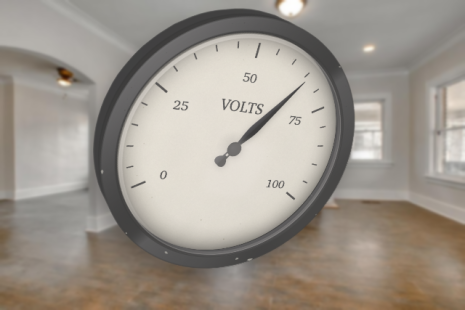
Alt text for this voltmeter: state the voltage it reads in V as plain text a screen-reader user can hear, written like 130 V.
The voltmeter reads 65 V
